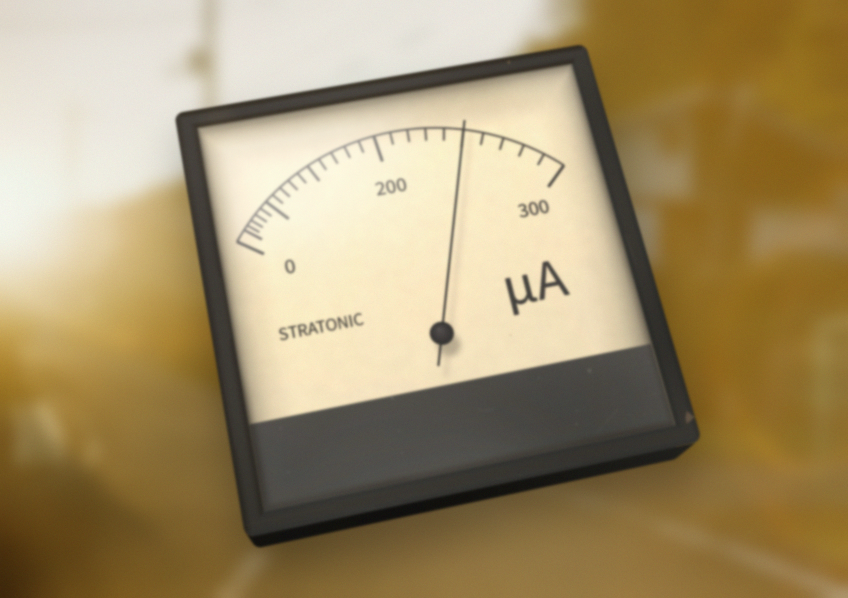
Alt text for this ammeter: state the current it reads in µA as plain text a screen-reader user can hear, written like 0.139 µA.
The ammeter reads 250 µA
